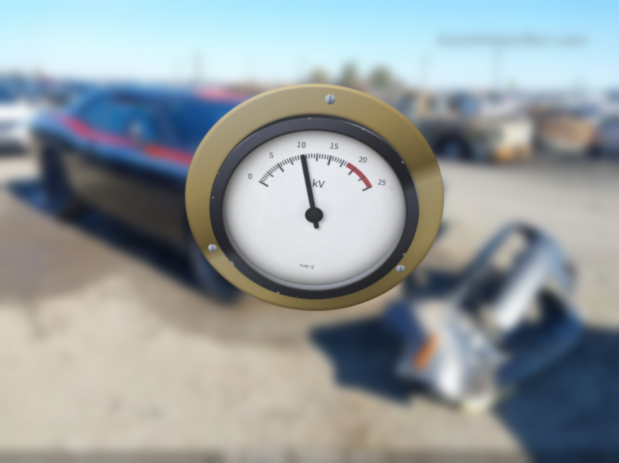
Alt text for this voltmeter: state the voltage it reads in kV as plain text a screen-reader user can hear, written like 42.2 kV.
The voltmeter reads 10 kV
